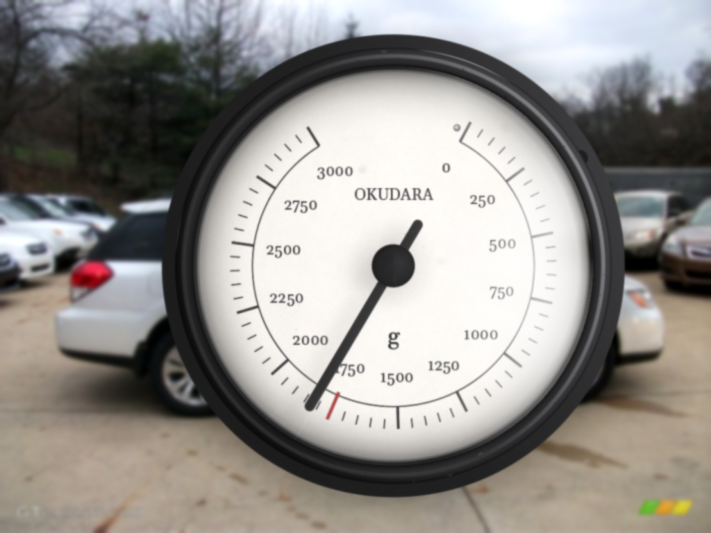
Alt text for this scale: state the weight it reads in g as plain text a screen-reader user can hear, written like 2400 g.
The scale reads 1825 g
